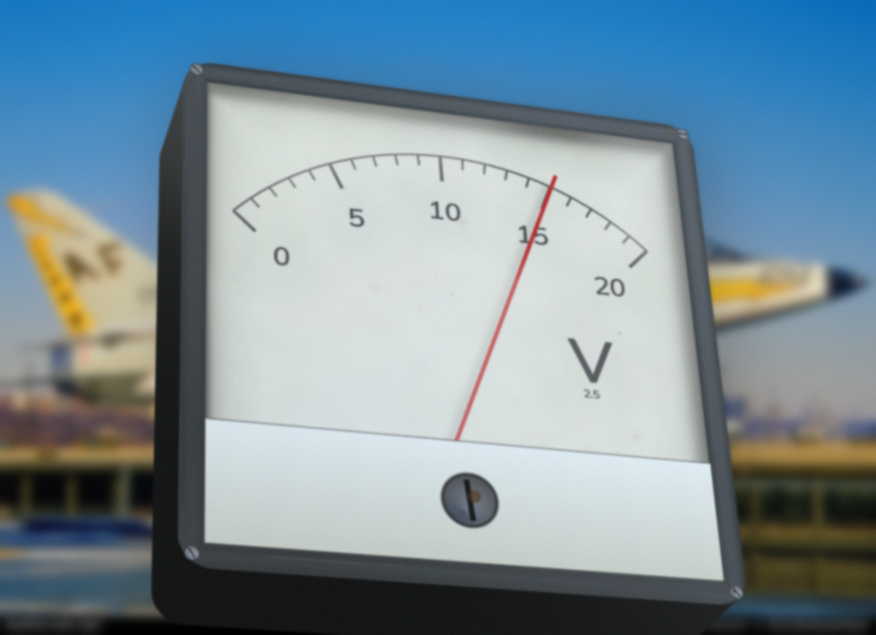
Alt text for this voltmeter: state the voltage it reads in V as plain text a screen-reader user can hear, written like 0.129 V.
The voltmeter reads 15 V
